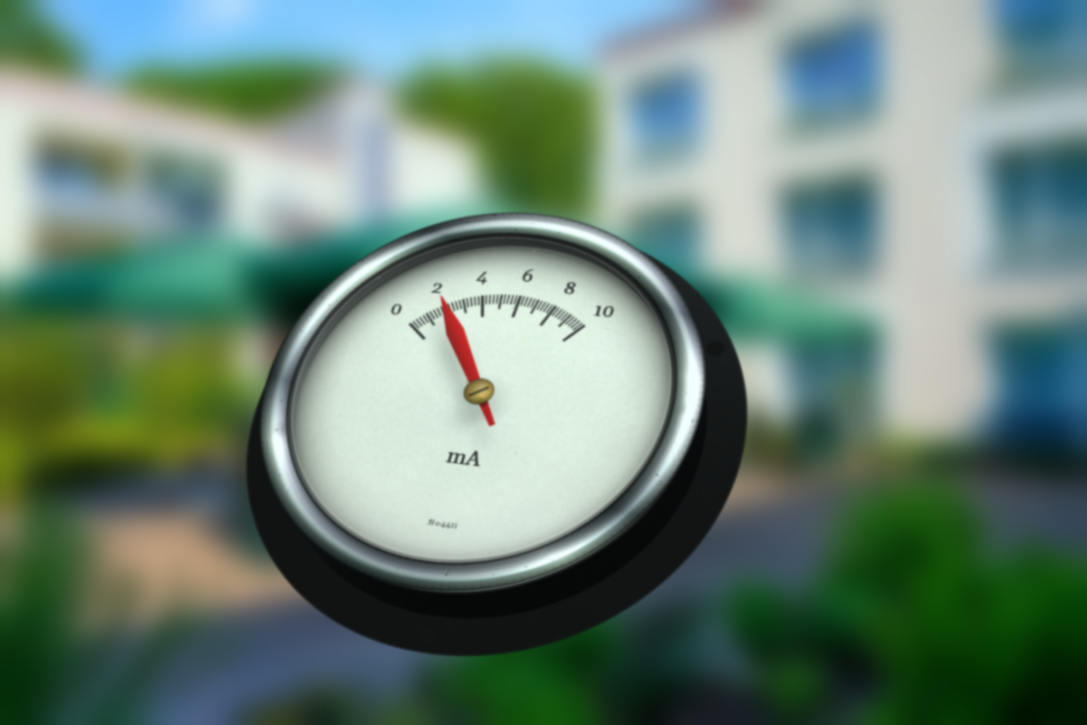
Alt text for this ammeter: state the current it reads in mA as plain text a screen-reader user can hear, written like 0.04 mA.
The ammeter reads 2 mA
